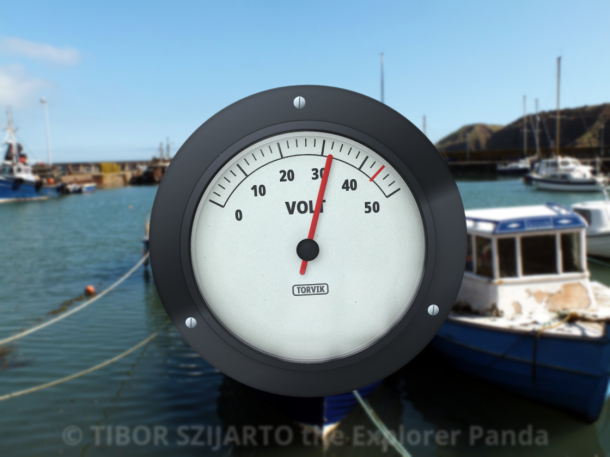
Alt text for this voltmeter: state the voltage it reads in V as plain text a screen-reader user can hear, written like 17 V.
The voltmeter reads 32 V
